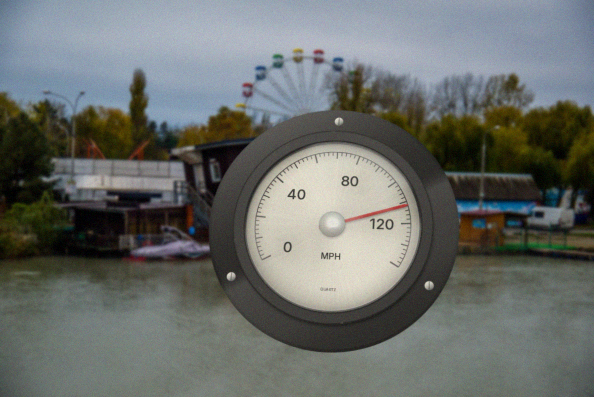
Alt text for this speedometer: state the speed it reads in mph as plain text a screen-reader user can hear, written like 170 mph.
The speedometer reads 112 mph
